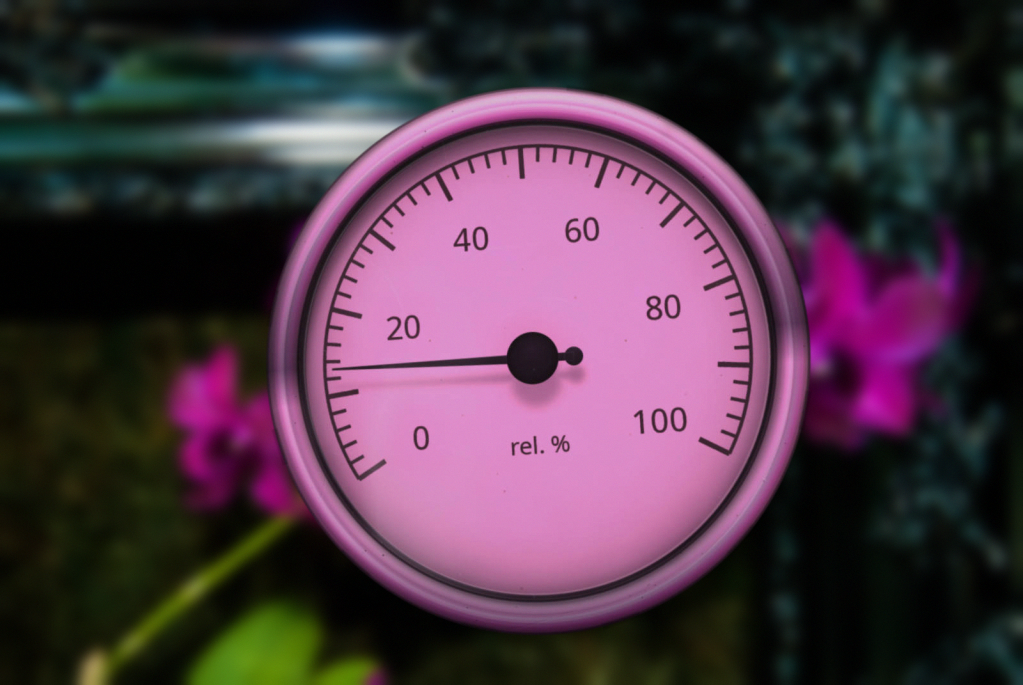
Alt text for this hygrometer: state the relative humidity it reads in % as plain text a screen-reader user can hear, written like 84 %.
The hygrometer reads 13 %
